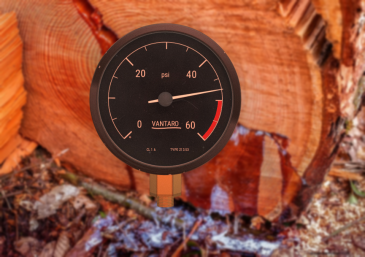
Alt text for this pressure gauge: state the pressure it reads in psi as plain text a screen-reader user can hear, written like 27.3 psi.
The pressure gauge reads 47.5 psi
